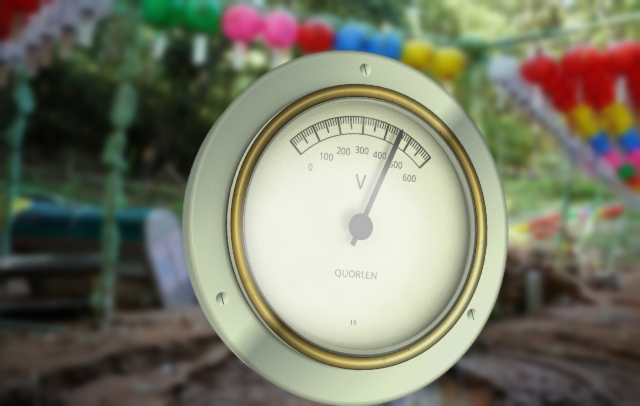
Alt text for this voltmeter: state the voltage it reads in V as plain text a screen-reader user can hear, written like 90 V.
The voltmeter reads 450 V
